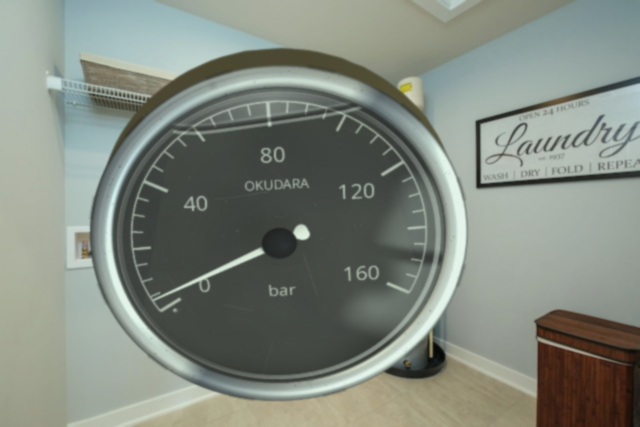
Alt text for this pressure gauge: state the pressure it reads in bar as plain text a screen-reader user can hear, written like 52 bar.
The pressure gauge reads 5 bar
